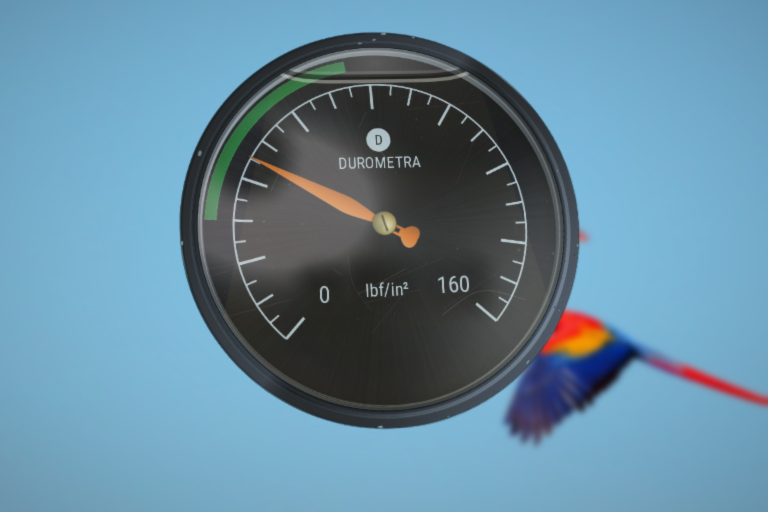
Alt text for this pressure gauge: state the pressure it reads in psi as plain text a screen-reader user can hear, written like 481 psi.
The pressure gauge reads 45 psi
